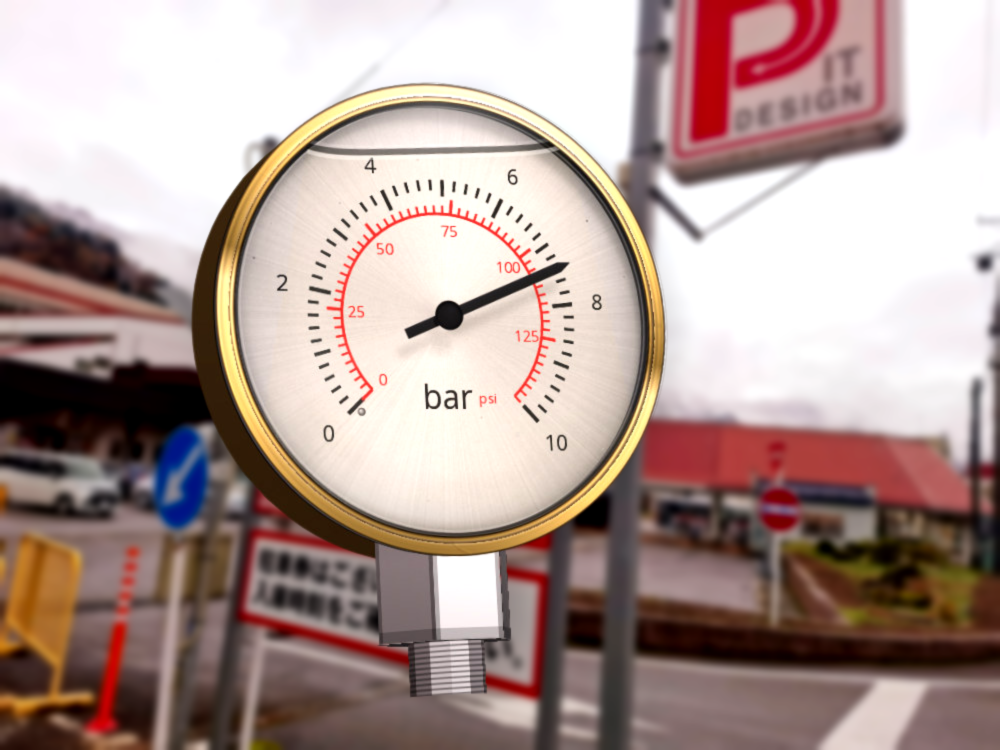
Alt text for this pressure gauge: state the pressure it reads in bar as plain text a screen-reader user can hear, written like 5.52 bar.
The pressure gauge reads 7.4 bar
